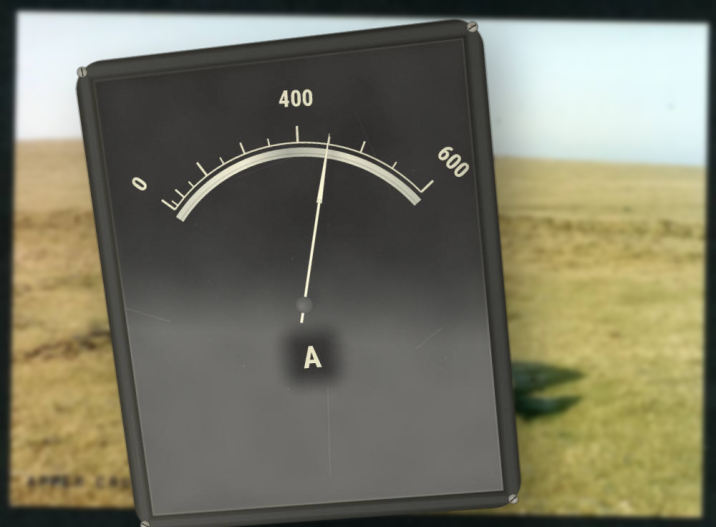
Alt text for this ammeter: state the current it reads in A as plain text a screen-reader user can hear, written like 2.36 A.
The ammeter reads 450 A
